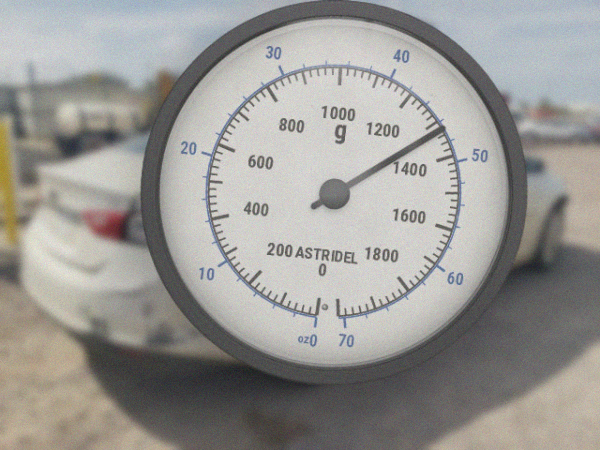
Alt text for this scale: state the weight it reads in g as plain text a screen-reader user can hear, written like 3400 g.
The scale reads 1320 g
